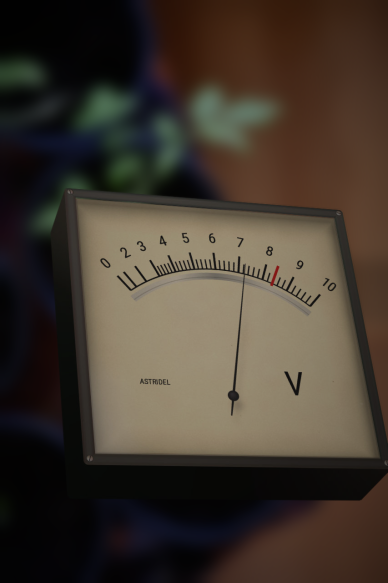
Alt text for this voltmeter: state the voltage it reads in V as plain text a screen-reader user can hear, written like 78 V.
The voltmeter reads 7.2 V
